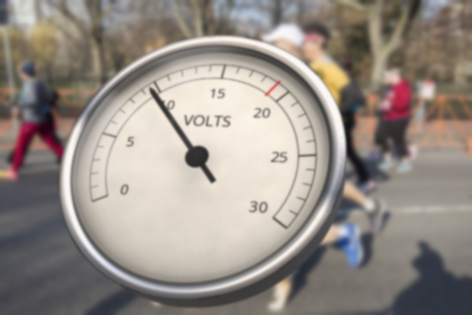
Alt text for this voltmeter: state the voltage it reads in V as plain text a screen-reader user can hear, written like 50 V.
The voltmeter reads 9.5 V
